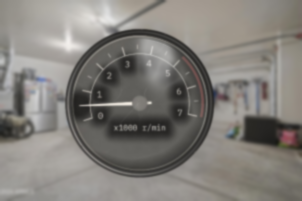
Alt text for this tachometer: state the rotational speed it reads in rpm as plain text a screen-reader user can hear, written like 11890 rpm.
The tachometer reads 500 rpm
